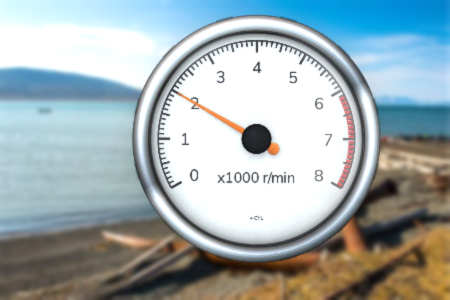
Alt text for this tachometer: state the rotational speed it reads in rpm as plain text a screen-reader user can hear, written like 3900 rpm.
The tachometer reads 2000 rpm
